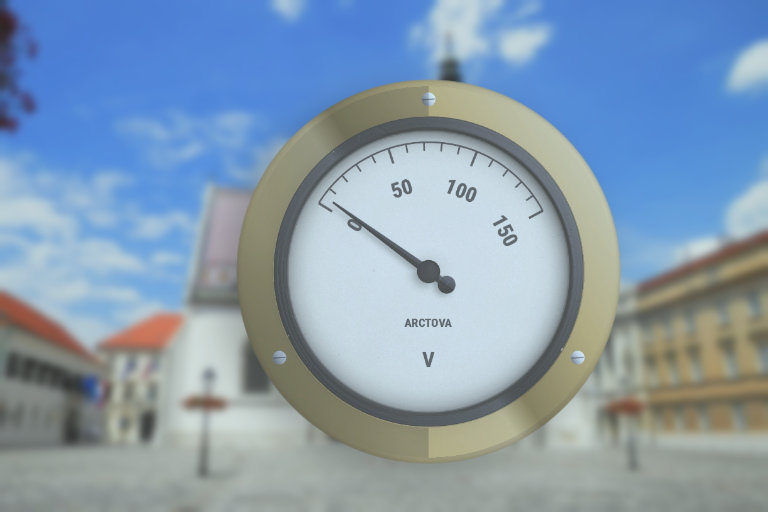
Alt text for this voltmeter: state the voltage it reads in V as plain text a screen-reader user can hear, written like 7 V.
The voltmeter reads 5 V
